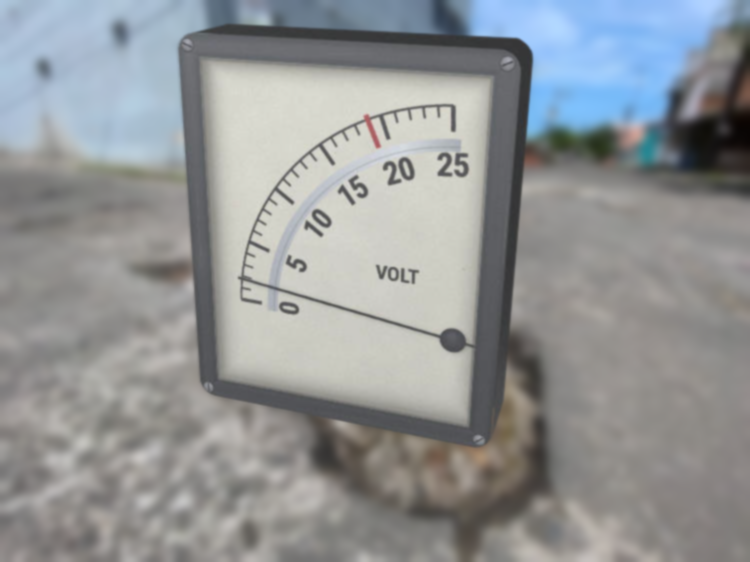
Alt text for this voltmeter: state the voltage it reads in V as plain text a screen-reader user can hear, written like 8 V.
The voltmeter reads 2 V
